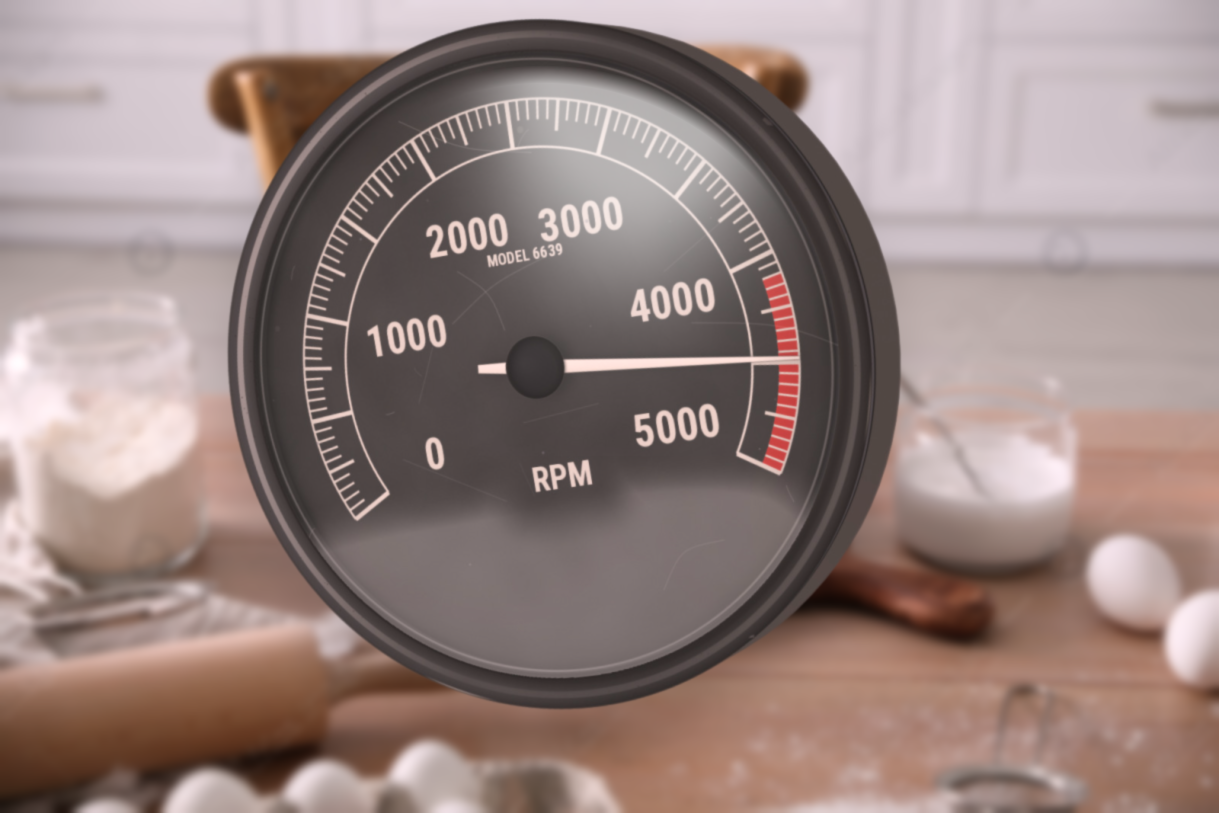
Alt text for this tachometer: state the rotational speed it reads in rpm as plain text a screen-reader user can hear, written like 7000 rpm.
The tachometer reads 4475 rpm
